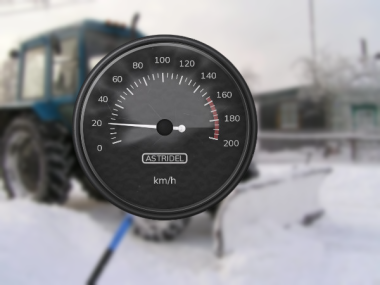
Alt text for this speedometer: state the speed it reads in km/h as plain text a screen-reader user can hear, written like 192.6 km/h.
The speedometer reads 20 km/h
